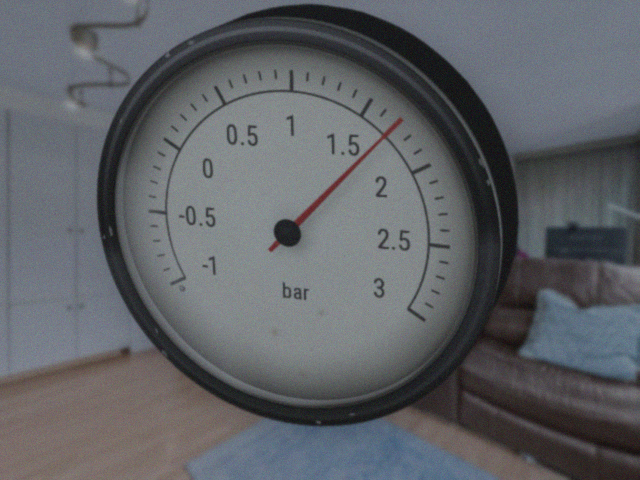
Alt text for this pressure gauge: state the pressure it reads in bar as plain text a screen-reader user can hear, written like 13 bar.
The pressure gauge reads 1.7 bar
